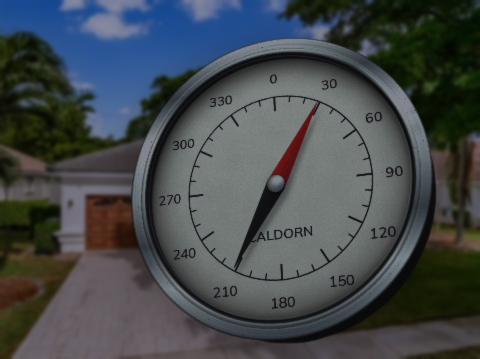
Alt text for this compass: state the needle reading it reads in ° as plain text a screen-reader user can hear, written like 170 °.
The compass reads 30 °
